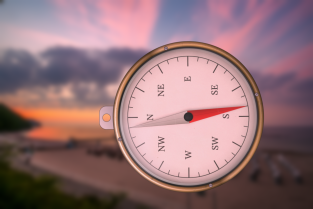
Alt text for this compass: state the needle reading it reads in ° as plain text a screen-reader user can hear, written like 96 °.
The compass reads 170 °
